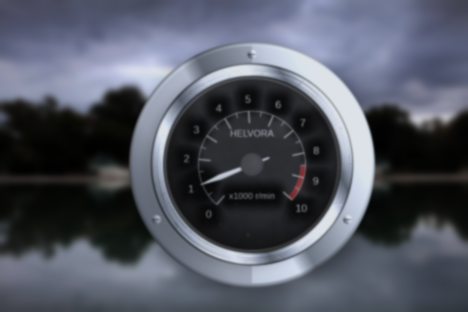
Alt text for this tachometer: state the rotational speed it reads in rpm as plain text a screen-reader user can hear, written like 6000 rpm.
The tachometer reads 1000 rpm
